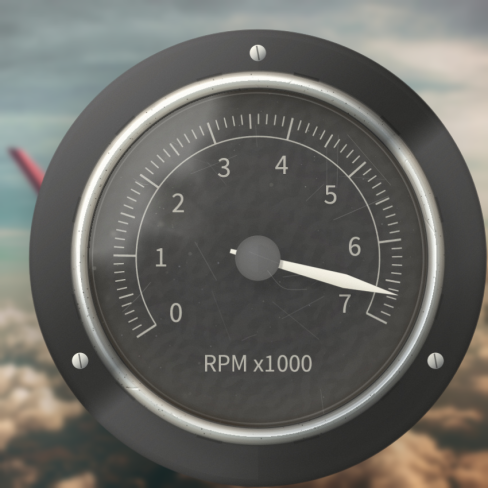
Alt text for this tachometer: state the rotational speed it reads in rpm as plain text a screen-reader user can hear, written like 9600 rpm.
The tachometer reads 6650 rpm
